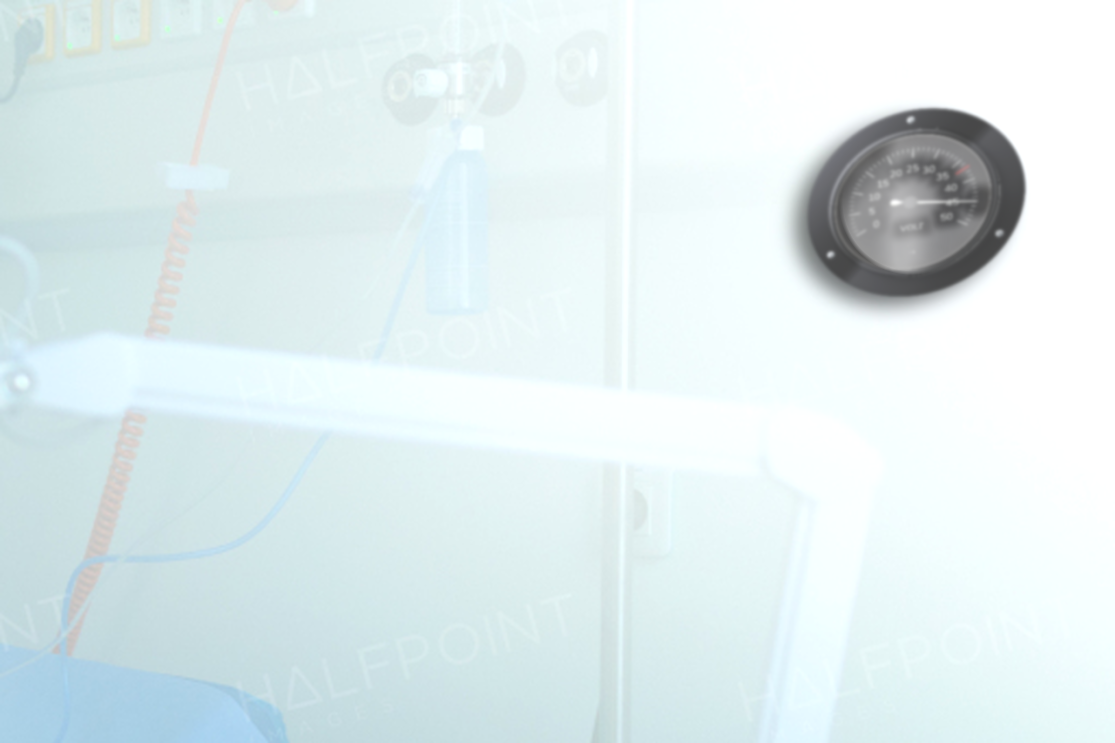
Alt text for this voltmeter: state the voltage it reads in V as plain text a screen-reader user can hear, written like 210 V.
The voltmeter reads 45 V
